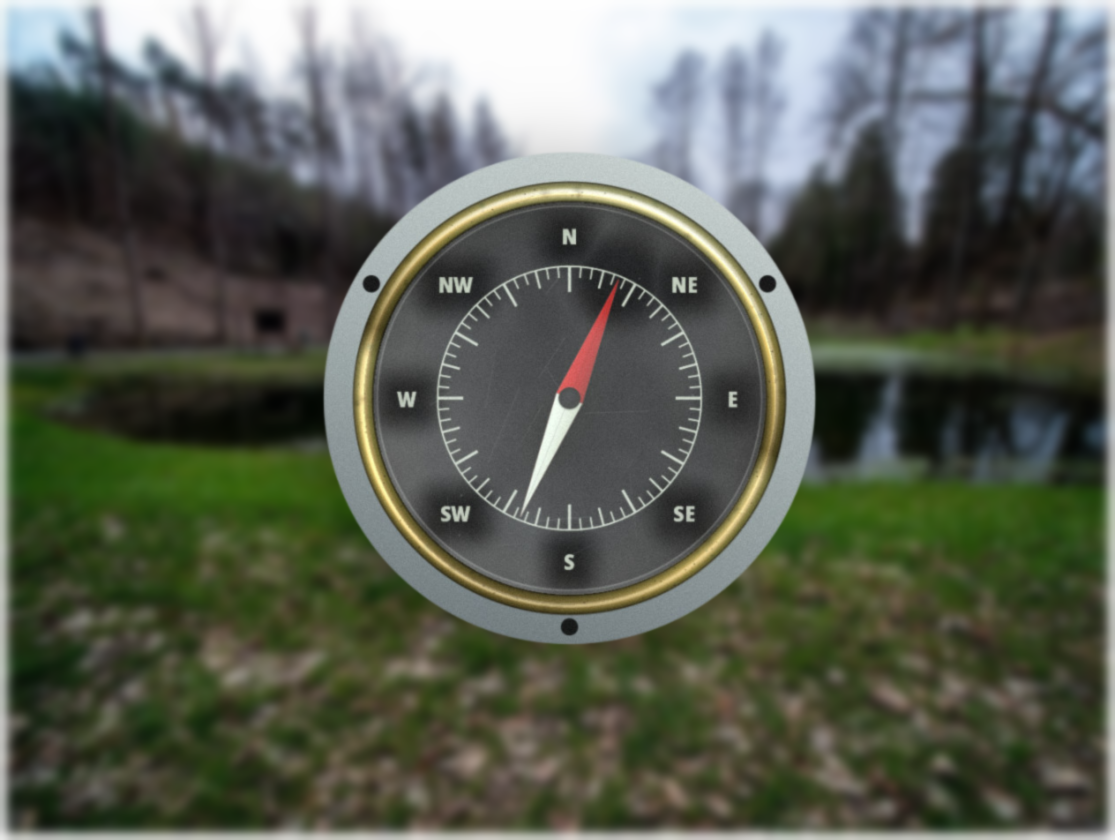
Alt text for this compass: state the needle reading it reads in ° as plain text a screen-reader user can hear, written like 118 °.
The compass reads 22.5 °
